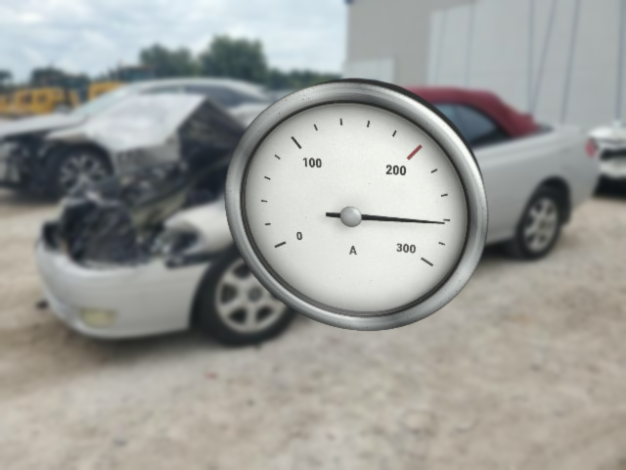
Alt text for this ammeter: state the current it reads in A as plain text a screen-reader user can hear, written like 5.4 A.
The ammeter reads 260 A
